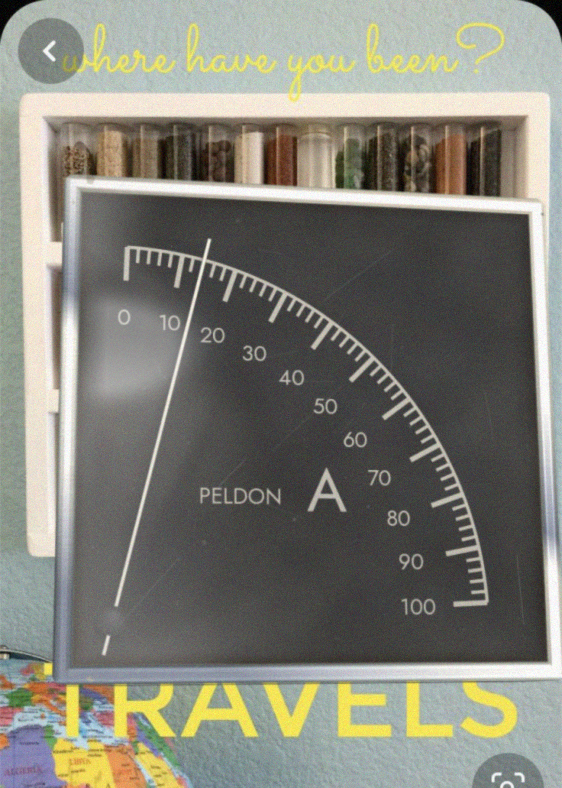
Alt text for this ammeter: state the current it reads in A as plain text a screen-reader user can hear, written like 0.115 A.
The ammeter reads 14 A
